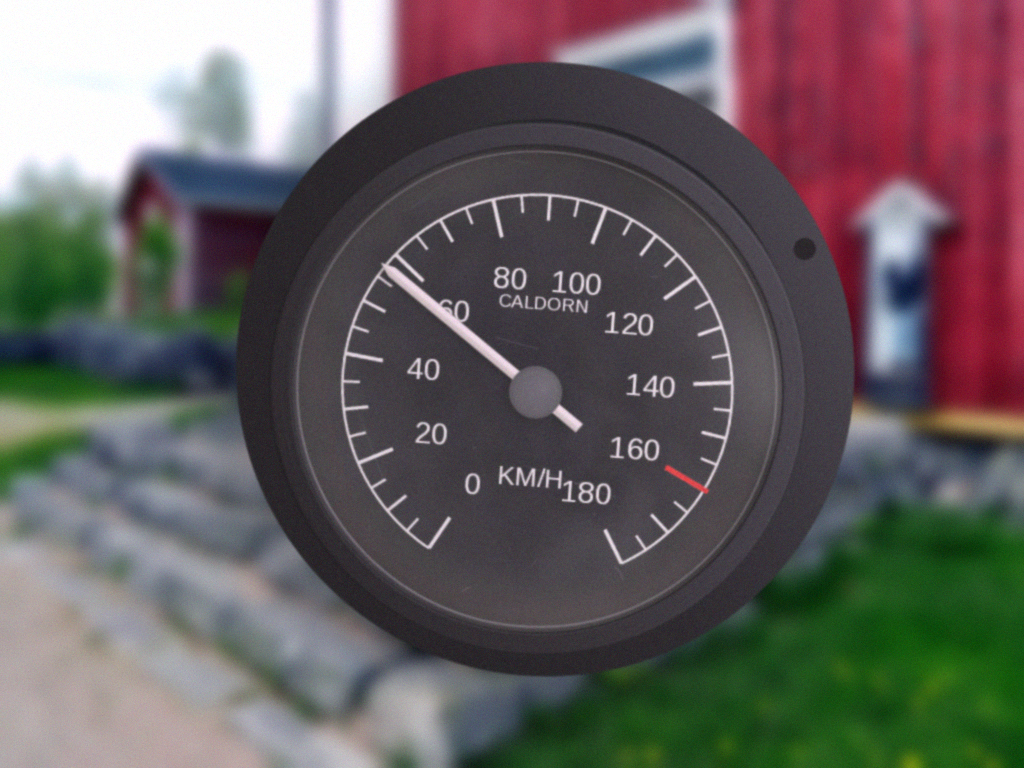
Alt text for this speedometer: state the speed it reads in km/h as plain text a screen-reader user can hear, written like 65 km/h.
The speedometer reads 57.5 km/h
